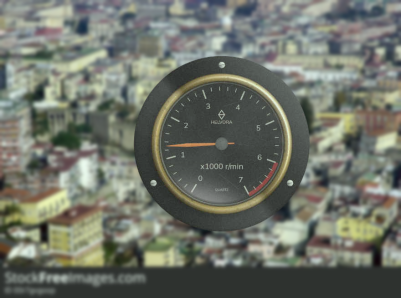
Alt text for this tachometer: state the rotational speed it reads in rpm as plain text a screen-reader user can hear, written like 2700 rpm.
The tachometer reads 1300 rpm
